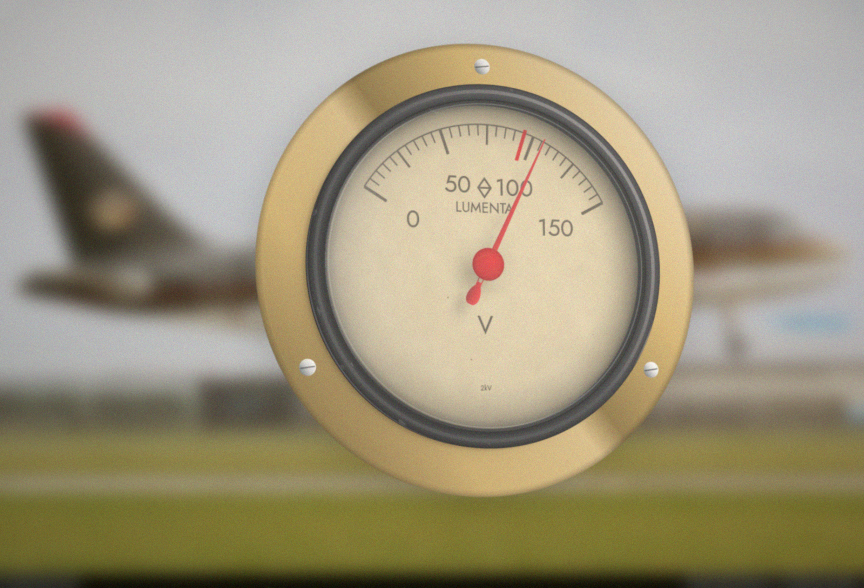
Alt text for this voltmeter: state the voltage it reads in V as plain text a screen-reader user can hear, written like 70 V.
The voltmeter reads 105 V
